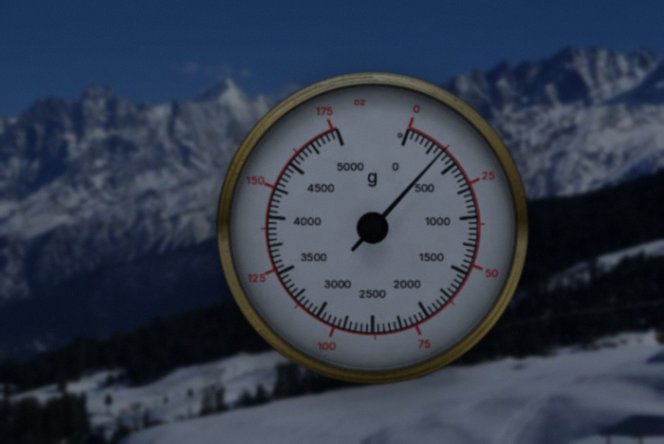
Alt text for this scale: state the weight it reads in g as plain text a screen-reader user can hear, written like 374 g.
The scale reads 350 g
